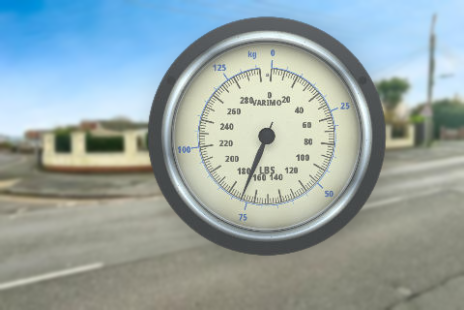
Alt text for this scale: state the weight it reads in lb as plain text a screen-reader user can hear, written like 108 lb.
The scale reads 170 lb
